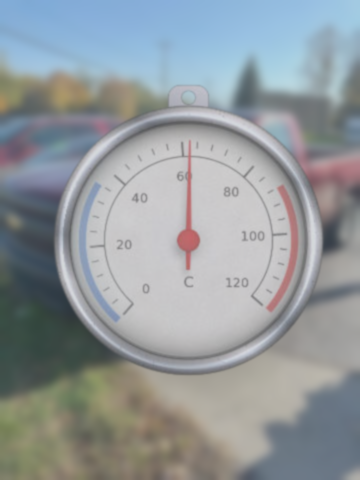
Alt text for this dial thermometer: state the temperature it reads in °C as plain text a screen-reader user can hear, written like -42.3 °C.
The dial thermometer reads 62 °C
